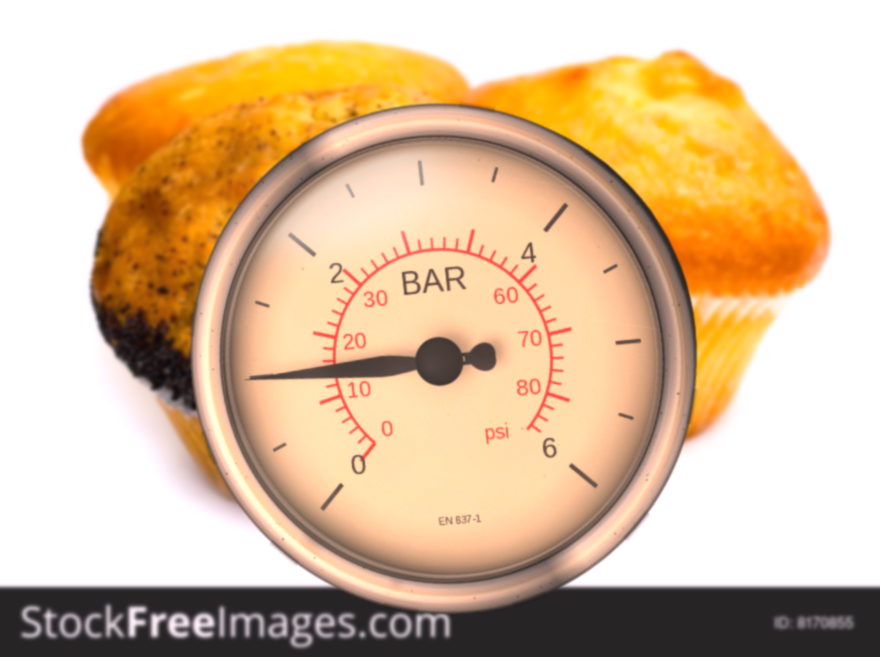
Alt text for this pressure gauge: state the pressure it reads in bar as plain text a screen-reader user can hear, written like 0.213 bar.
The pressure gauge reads 1 bar
